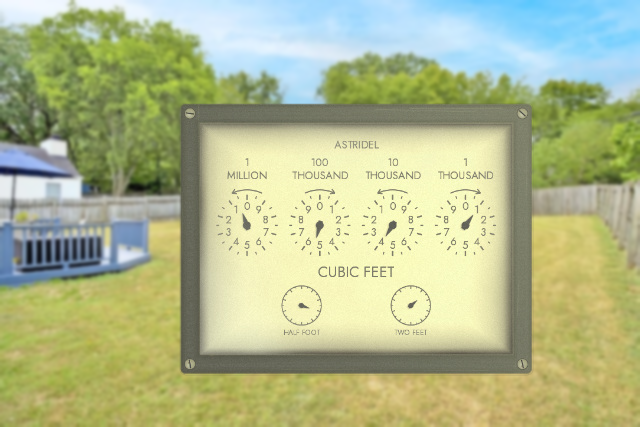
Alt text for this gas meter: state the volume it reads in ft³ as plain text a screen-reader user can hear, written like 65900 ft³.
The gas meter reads 54100 ft³
